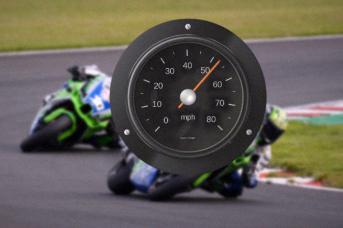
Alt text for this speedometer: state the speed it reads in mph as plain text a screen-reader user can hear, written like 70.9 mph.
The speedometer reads 52.5 mph
